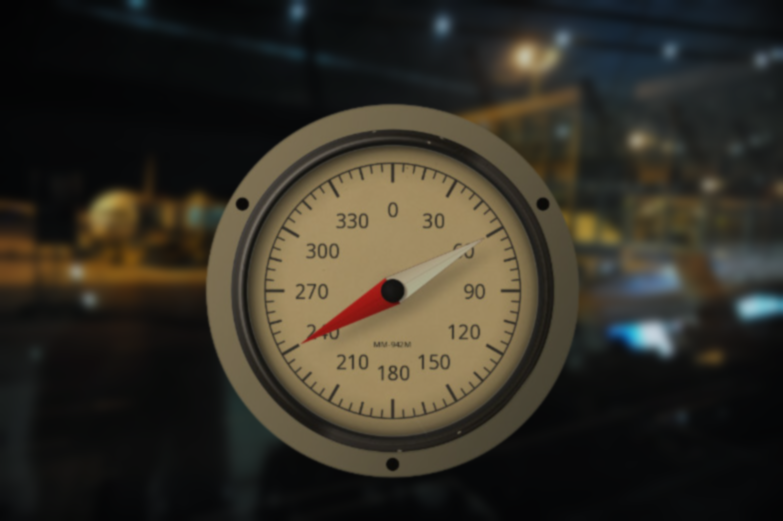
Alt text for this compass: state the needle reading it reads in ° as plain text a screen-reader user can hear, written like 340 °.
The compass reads 240 °
